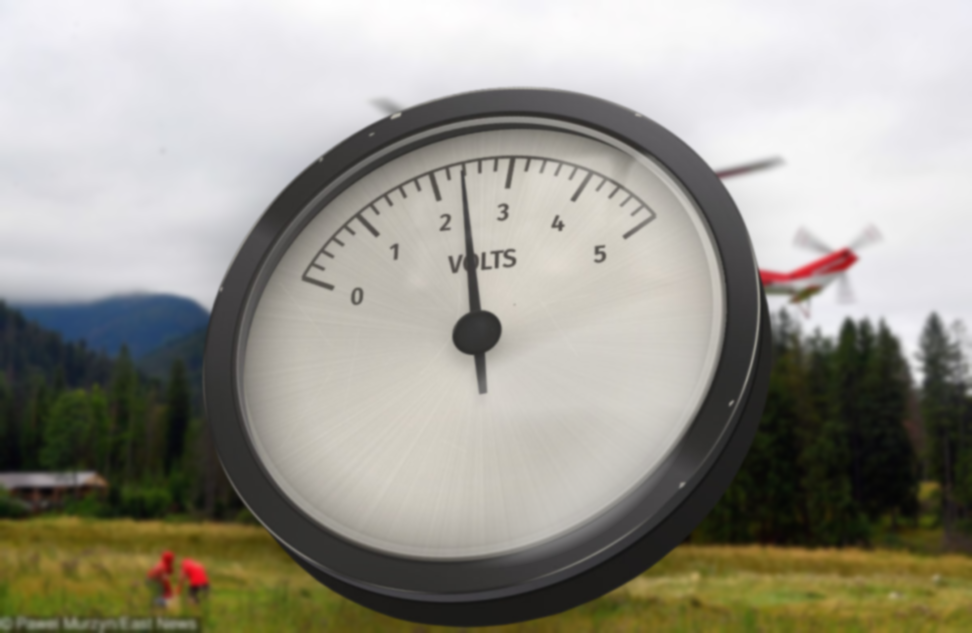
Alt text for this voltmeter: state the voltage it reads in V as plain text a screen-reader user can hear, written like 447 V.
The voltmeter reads 2.4 V
